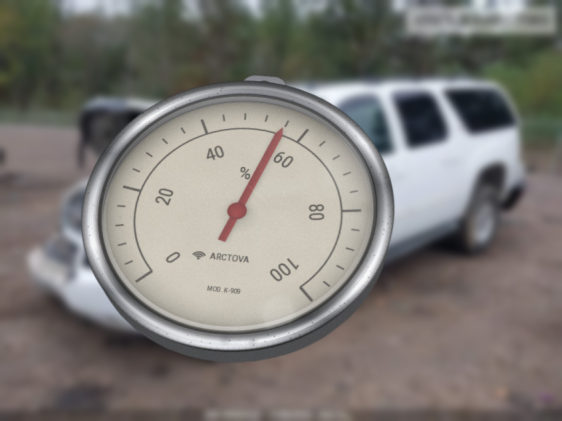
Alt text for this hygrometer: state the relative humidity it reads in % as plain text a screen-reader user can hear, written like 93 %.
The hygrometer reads 56 %
